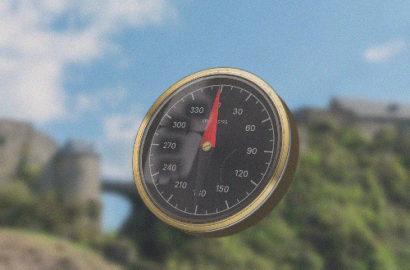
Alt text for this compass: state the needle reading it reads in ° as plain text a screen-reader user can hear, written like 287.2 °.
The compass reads 0 °
